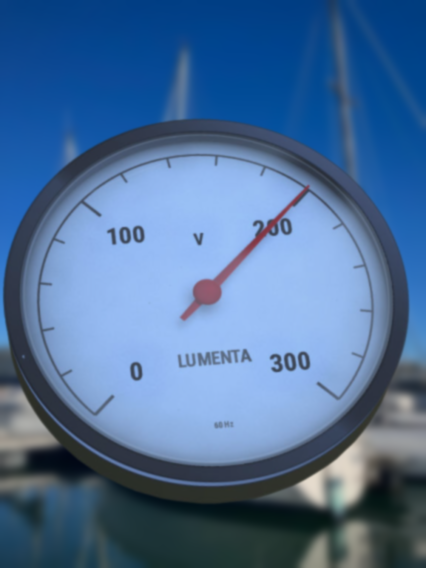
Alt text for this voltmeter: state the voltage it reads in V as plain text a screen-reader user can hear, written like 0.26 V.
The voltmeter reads 200 V
